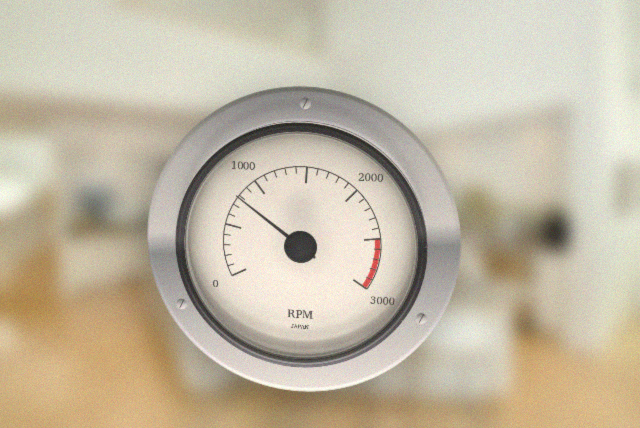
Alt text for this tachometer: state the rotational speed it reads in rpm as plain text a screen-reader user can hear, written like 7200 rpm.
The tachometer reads 800 rpm
